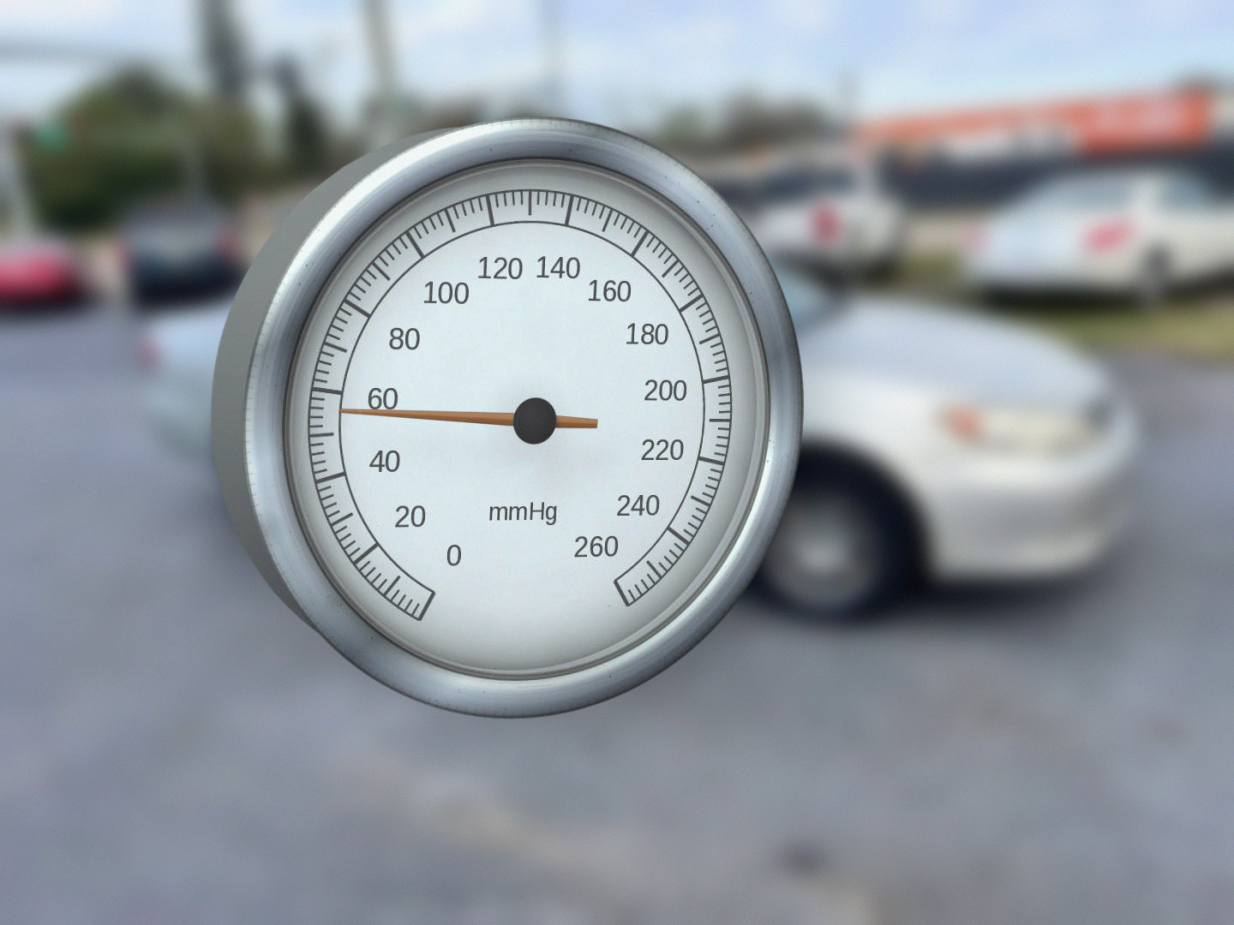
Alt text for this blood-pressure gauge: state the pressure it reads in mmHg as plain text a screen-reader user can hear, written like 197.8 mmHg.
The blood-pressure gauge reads 56 mmHg
